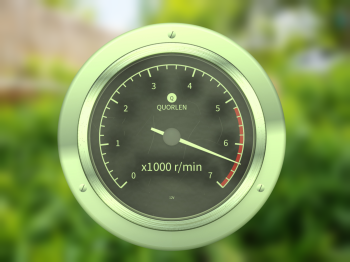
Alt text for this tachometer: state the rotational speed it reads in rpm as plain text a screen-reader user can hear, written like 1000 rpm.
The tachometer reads 6400 rpm
